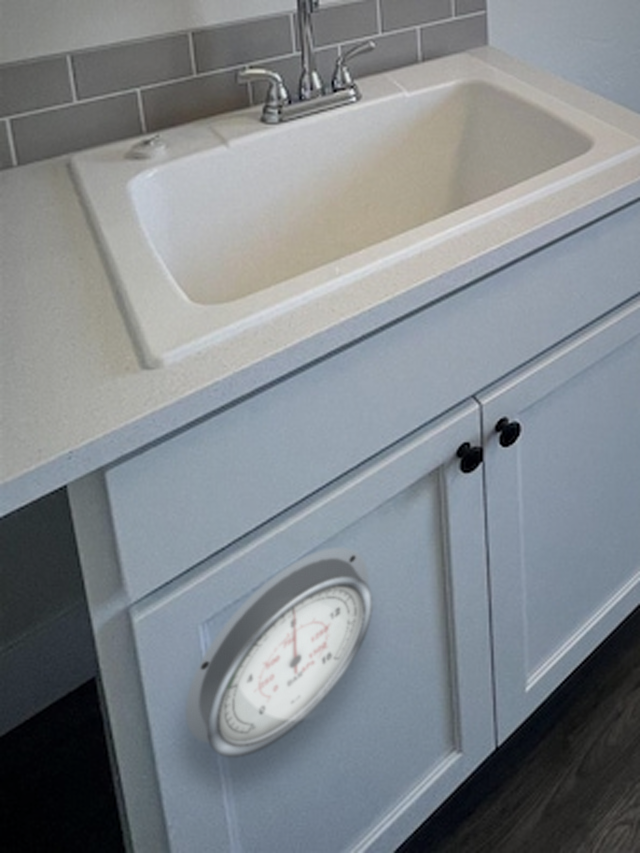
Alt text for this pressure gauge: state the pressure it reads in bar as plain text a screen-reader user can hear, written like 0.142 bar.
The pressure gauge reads 8 bar
